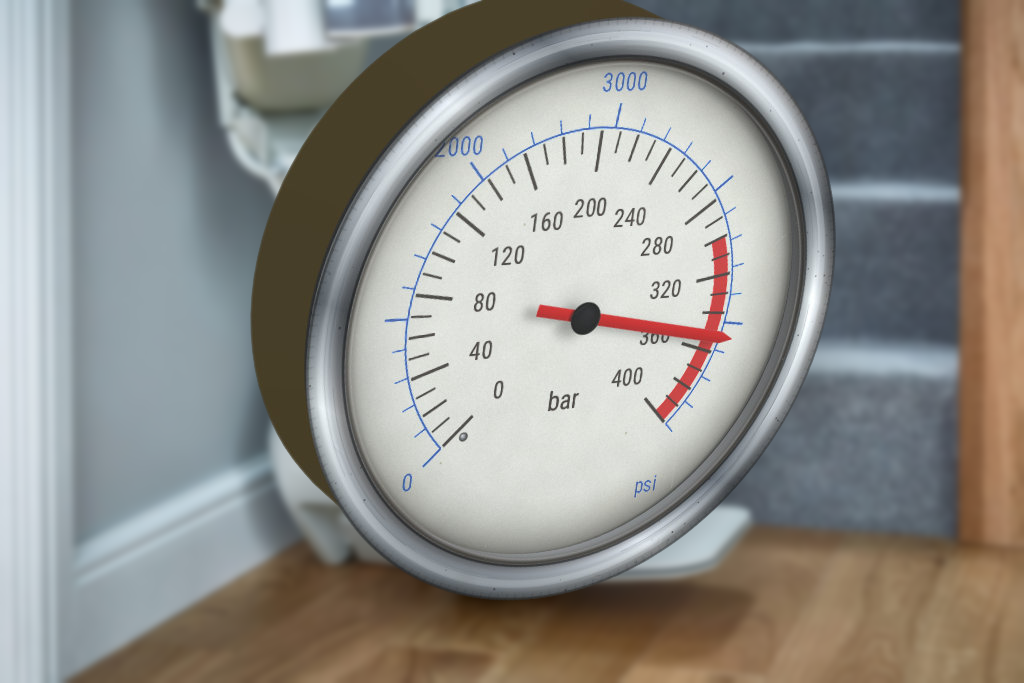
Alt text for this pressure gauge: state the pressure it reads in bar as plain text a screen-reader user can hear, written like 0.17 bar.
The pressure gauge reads 350 bar
